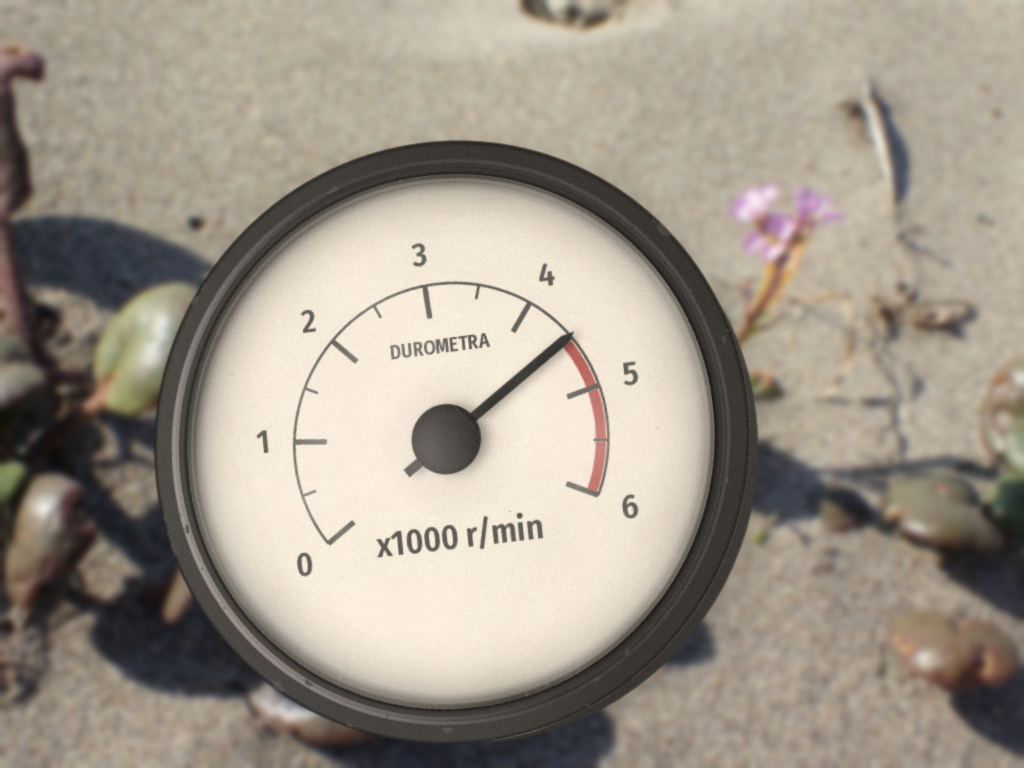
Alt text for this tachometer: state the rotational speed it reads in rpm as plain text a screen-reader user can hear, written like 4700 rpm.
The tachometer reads 4500 rpm
